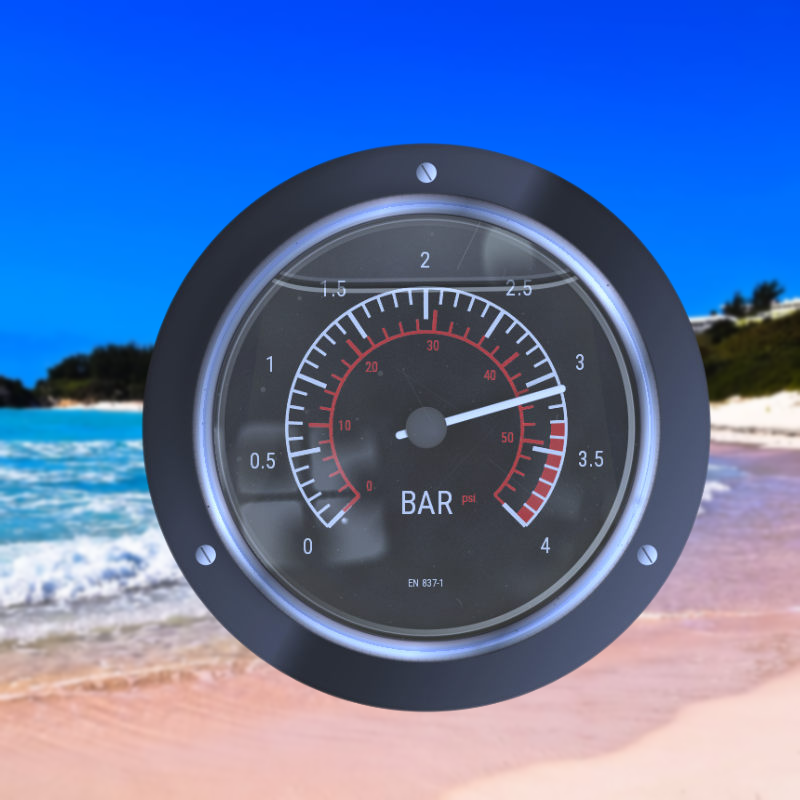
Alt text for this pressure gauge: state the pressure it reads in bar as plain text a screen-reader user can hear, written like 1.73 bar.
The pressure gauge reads 3.1 bar
